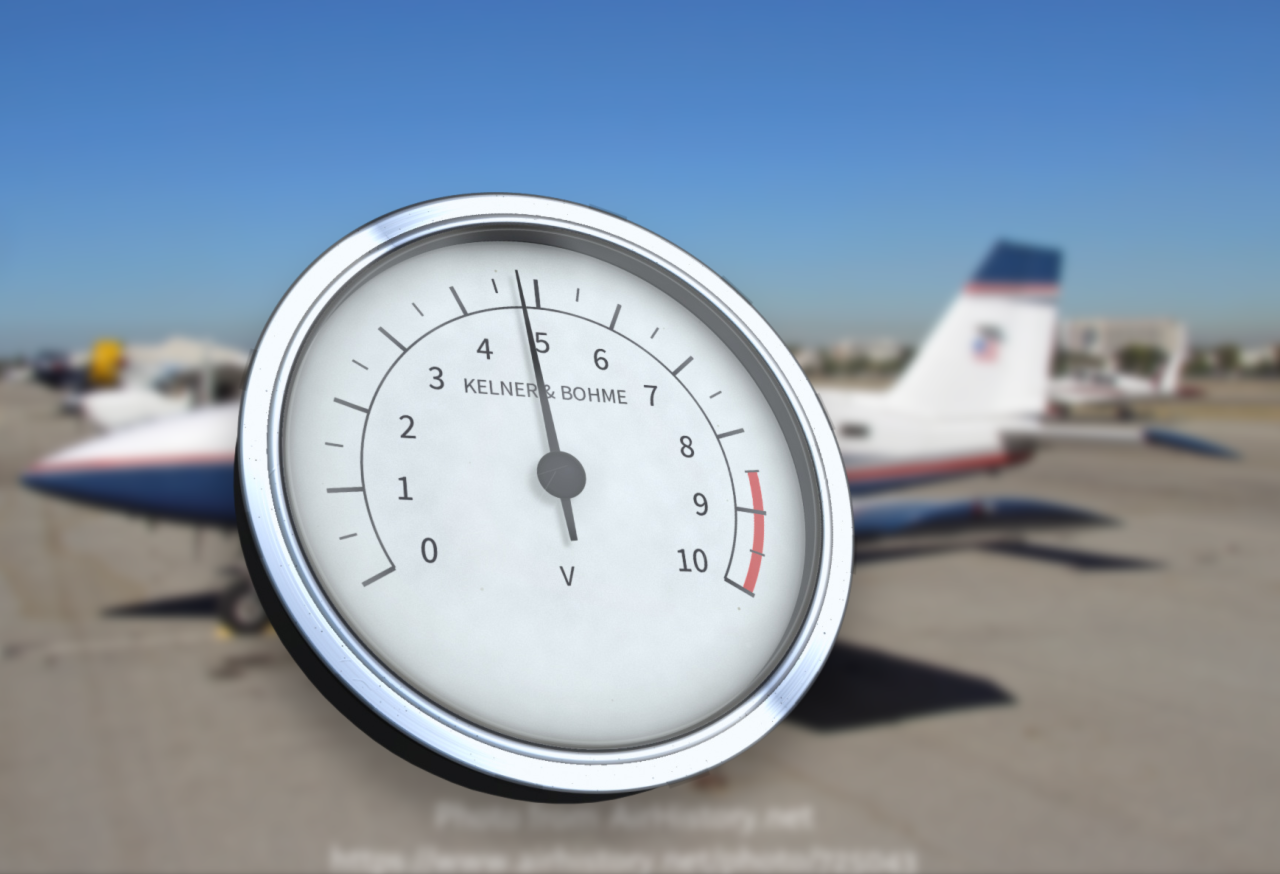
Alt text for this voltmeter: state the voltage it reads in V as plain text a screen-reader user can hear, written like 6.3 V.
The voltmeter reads 4.75 V
